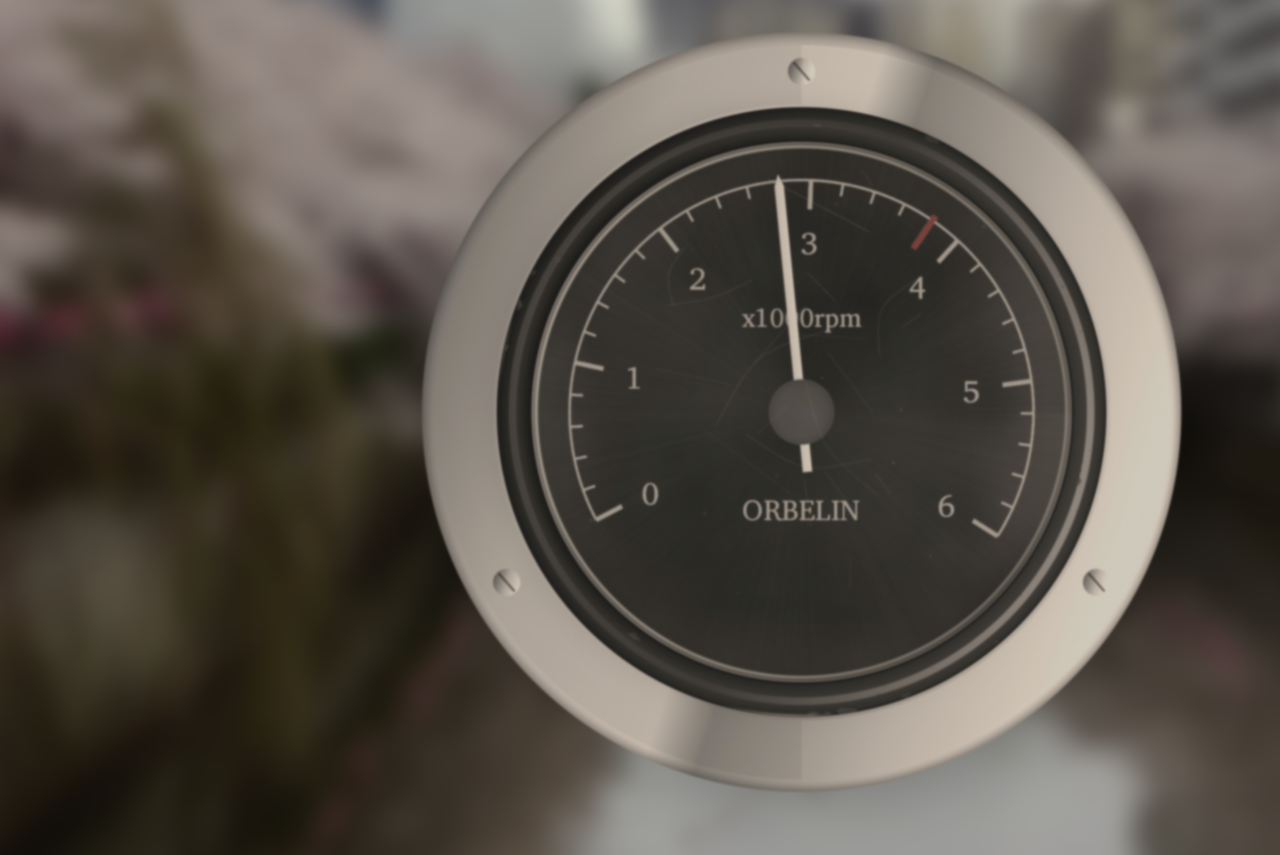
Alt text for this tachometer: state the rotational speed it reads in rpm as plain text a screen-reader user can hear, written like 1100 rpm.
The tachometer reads 2800 rpm
